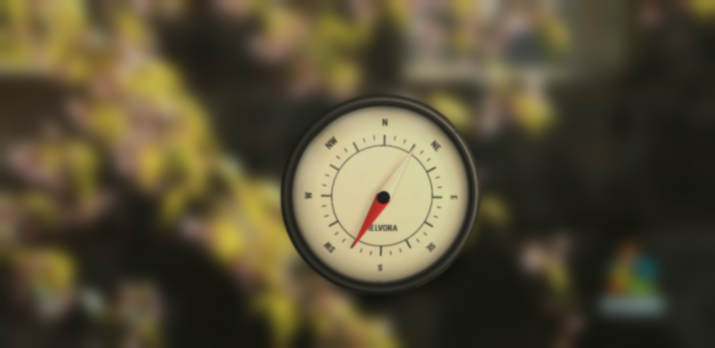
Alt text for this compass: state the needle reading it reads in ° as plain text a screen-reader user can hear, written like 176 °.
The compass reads 210 °
